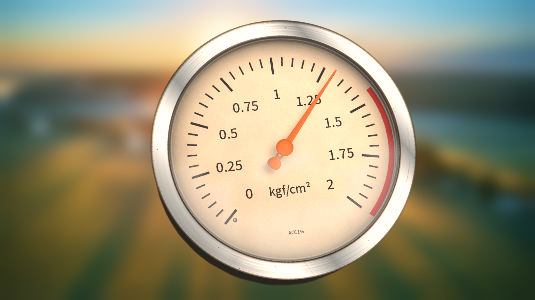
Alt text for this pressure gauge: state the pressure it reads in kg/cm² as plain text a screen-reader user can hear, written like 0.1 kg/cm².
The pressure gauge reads 1.3 kg/cm²
